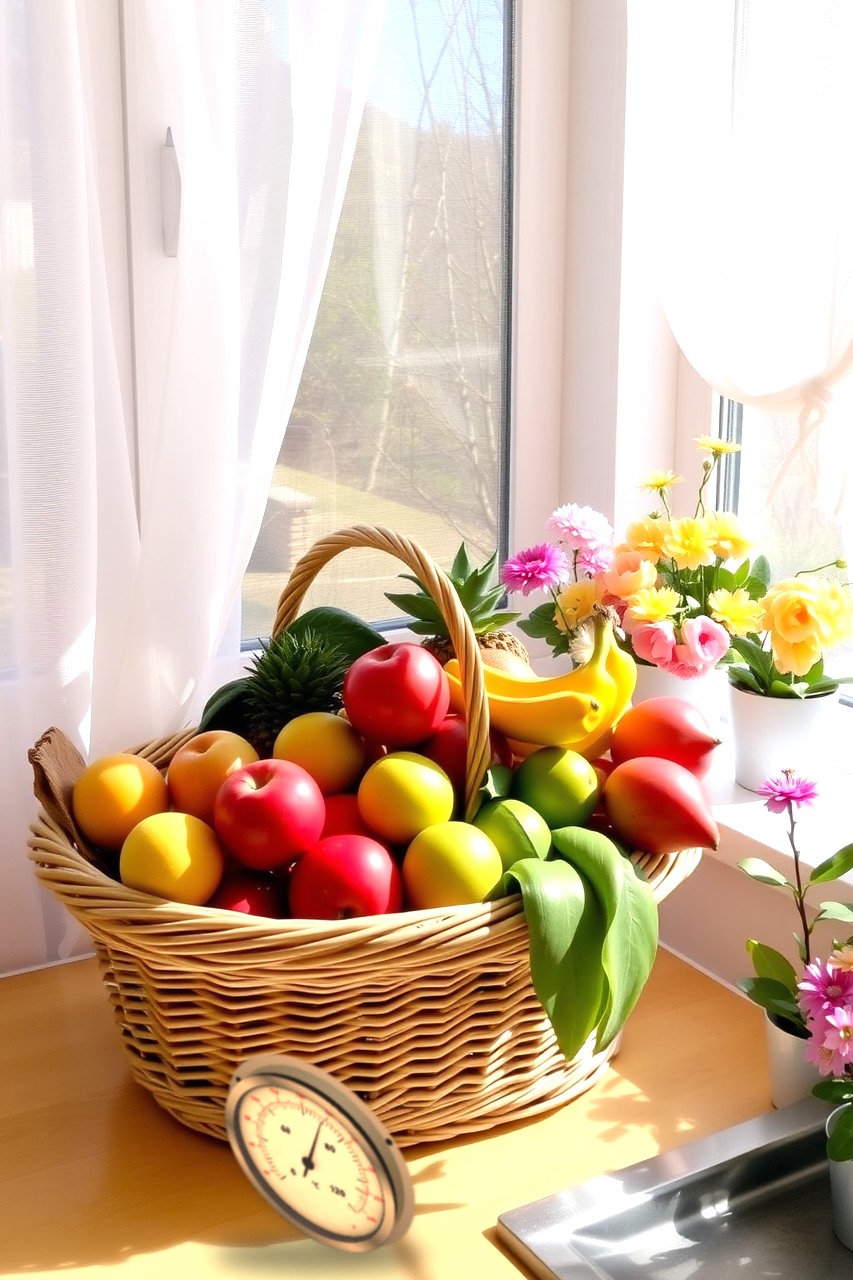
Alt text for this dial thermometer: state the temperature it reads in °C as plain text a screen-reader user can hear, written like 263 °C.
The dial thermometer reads 70 °C
